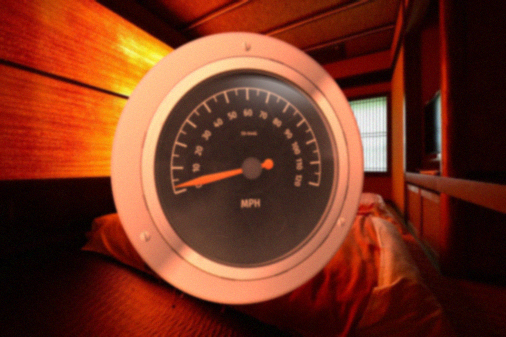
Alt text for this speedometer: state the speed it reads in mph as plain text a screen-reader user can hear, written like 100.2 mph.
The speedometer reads 2.5 mph
